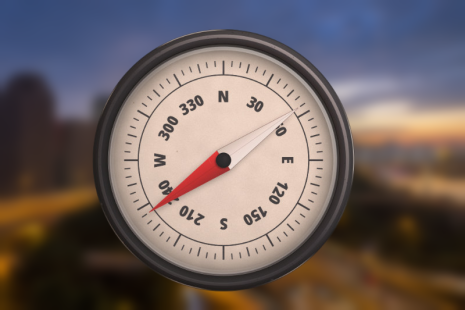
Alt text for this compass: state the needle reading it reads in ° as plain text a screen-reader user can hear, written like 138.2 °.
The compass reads 235 °
